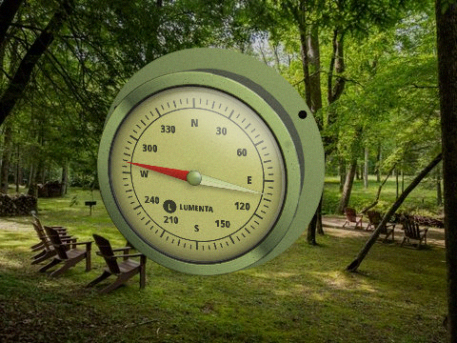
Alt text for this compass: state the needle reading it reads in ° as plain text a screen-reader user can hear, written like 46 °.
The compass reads 280 °
